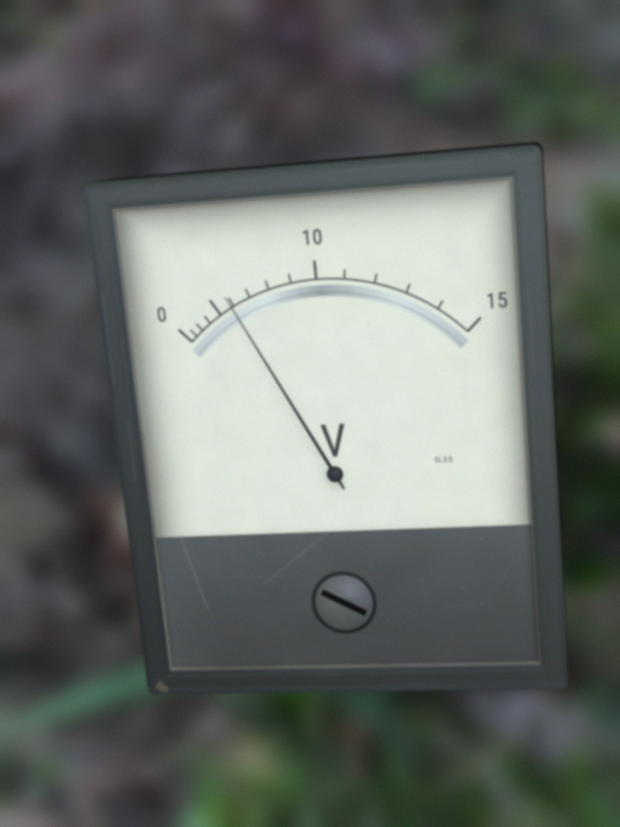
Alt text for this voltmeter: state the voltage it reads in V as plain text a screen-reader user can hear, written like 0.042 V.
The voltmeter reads 6 V
